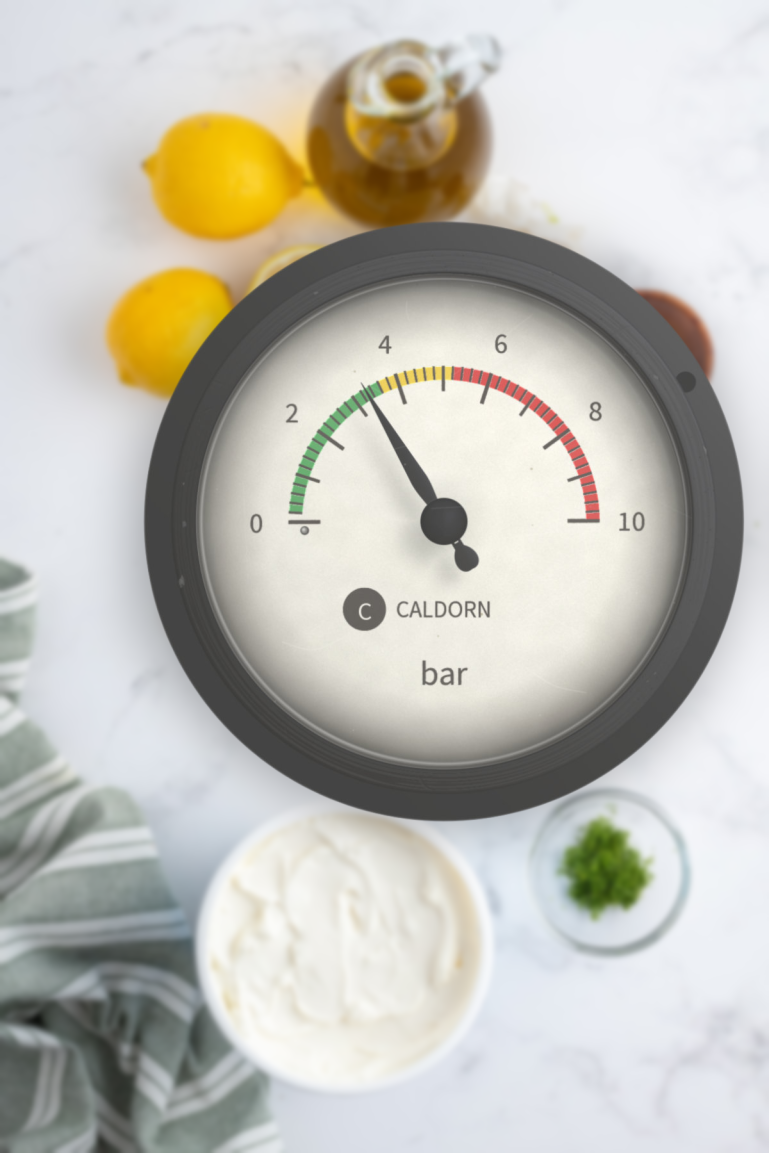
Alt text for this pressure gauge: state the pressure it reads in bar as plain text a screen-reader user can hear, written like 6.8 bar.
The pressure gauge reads 3.3 bar
